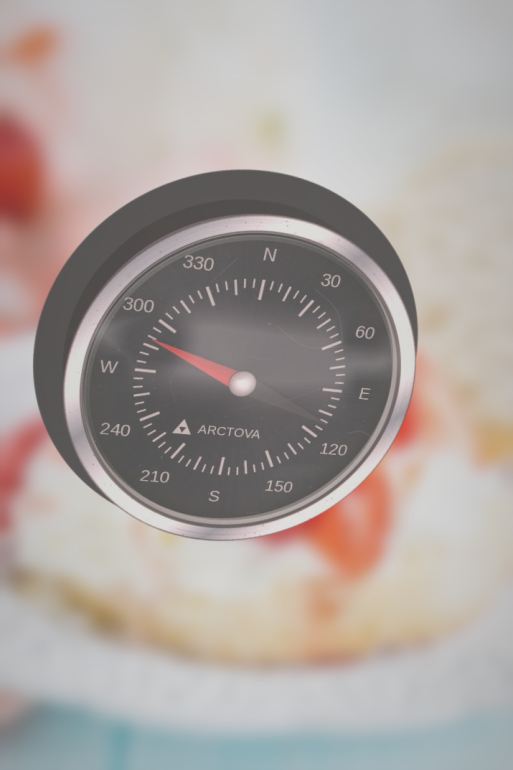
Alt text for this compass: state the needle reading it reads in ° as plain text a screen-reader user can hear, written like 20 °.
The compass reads 290 °
